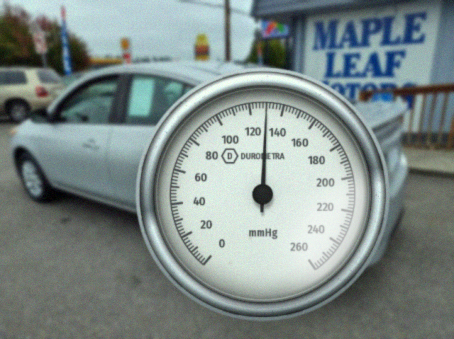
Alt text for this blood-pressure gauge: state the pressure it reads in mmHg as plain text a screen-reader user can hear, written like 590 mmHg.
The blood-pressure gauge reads 130 mmHg
